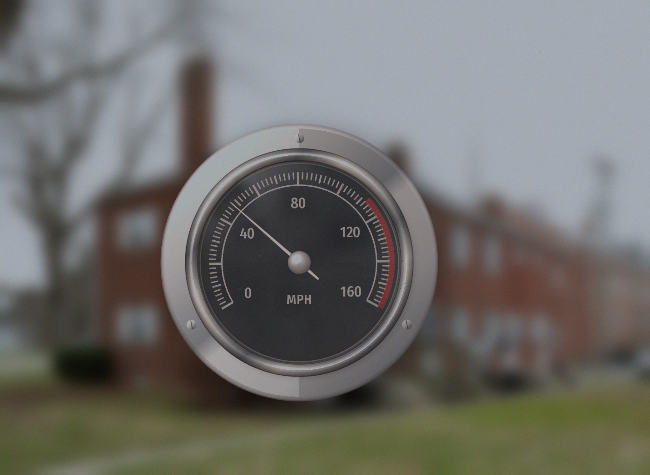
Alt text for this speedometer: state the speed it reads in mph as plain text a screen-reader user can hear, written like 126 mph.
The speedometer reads 48 mph
